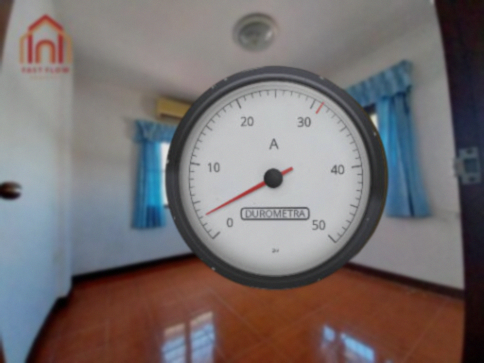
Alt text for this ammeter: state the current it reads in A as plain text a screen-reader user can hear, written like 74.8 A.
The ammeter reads 3 A
